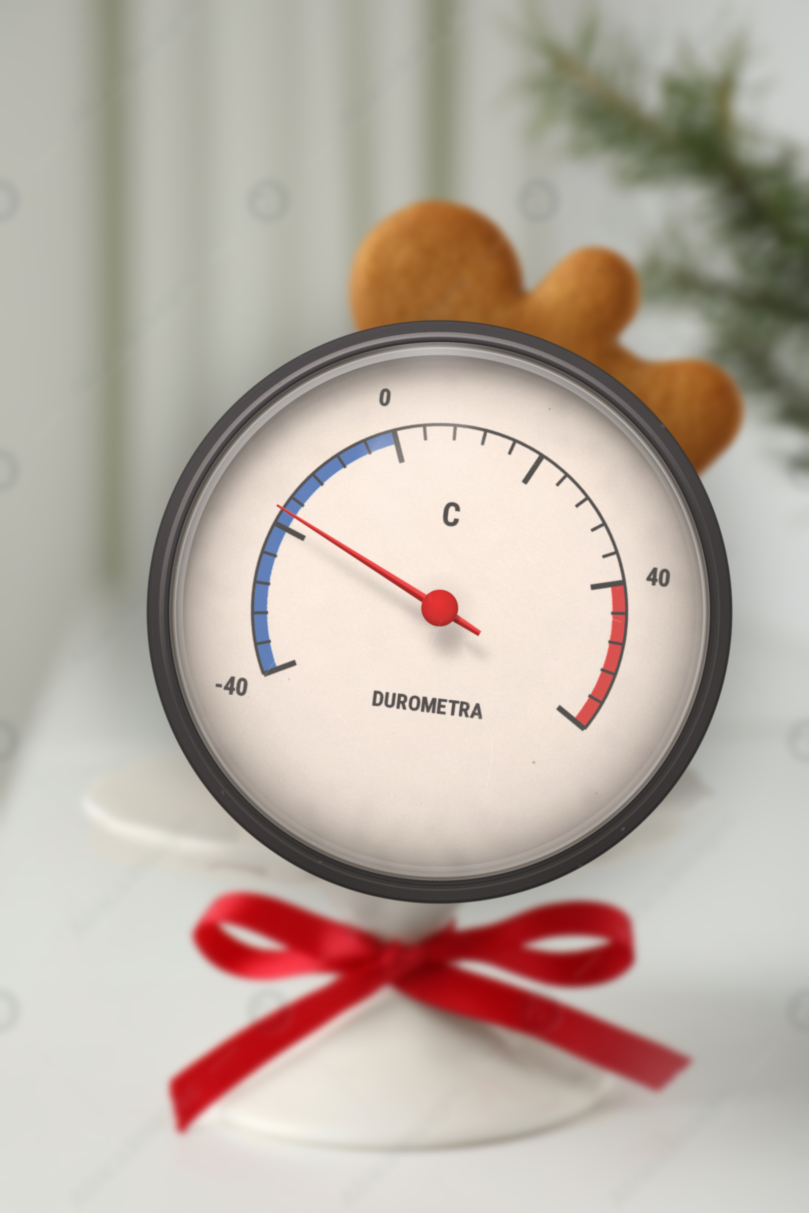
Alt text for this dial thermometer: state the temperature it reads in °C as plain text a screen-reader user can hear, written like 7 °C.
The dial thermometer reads -18 °C
